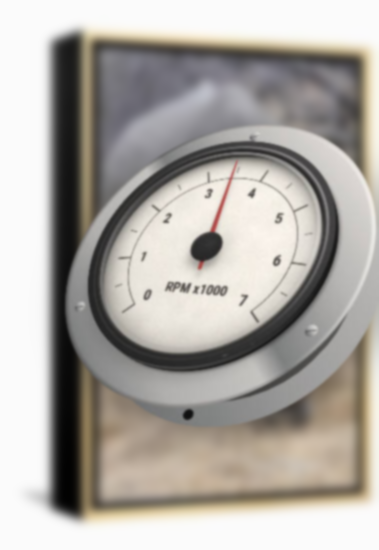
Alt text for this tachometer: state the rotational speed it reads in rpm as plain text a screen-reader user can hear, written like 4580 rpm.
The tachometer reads 3500 rpm
